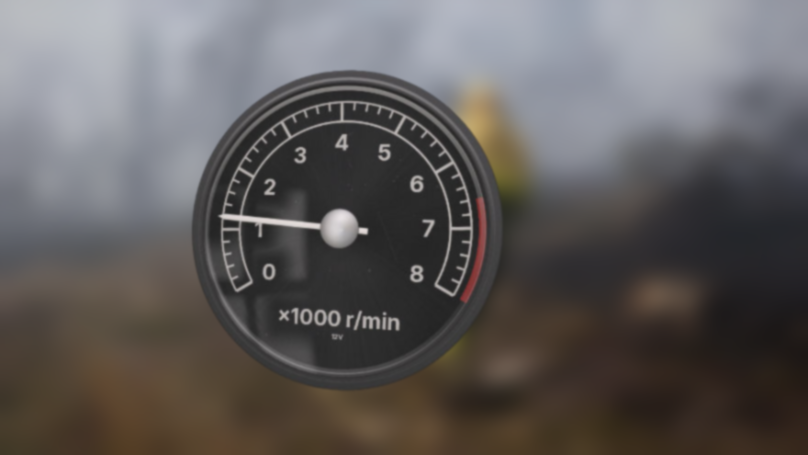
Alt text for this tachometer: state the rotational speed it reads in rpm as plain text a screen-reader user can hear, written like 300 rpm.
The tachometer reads 1200 rpm
